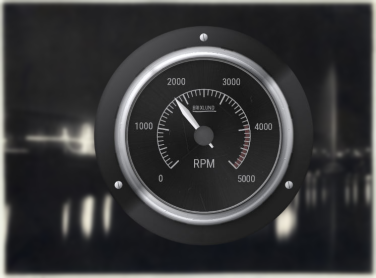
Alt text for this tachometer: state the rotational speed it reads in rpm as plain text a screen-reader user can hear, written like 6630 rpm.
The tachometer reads 1800 rpm
